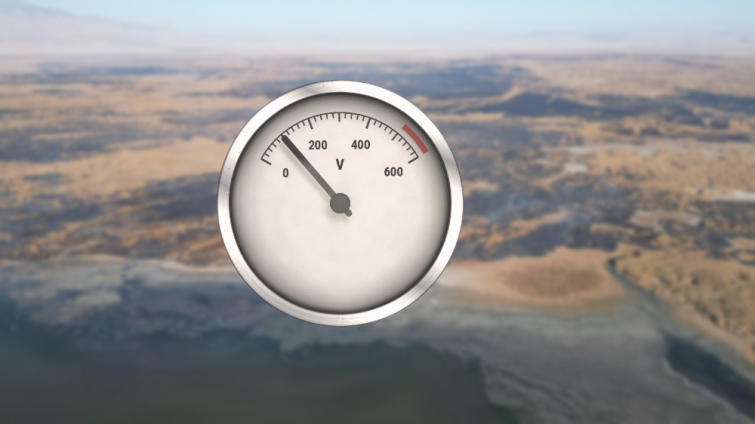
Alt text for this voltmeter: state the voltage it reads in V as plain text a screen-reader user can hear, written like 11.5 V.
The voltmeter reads 100 V
